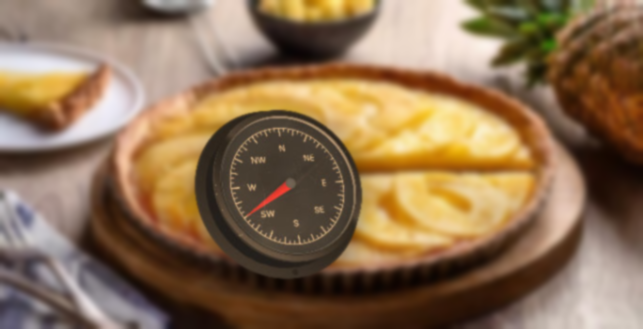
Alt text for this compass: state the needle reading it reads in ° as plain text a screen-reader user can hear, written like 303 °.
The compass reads 240 °
